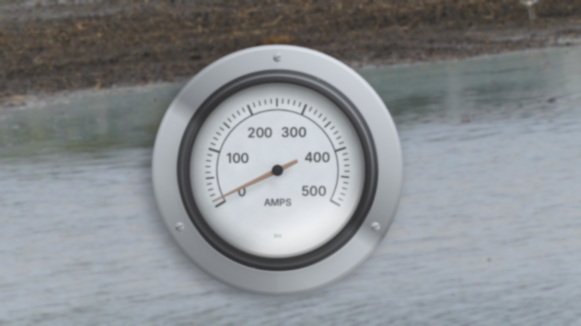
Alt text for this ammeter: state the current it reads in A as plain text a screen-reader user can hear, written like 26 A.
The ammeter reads 10 A
